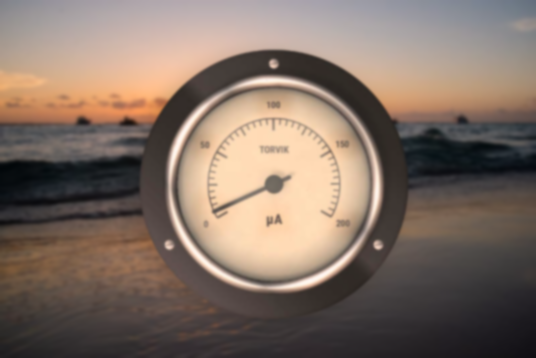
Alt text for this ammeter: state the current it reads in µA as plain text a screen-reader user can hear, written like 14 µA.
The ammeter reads 5 µA
